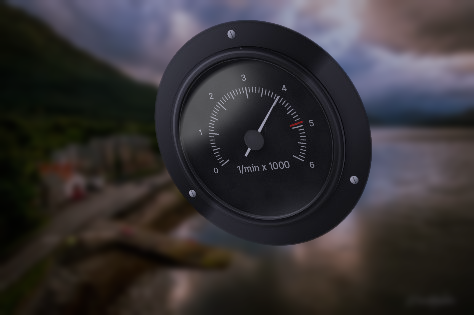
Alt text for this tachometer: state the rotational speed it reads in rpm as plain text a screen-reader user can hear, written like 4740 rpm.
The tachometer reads 4000 rpm
